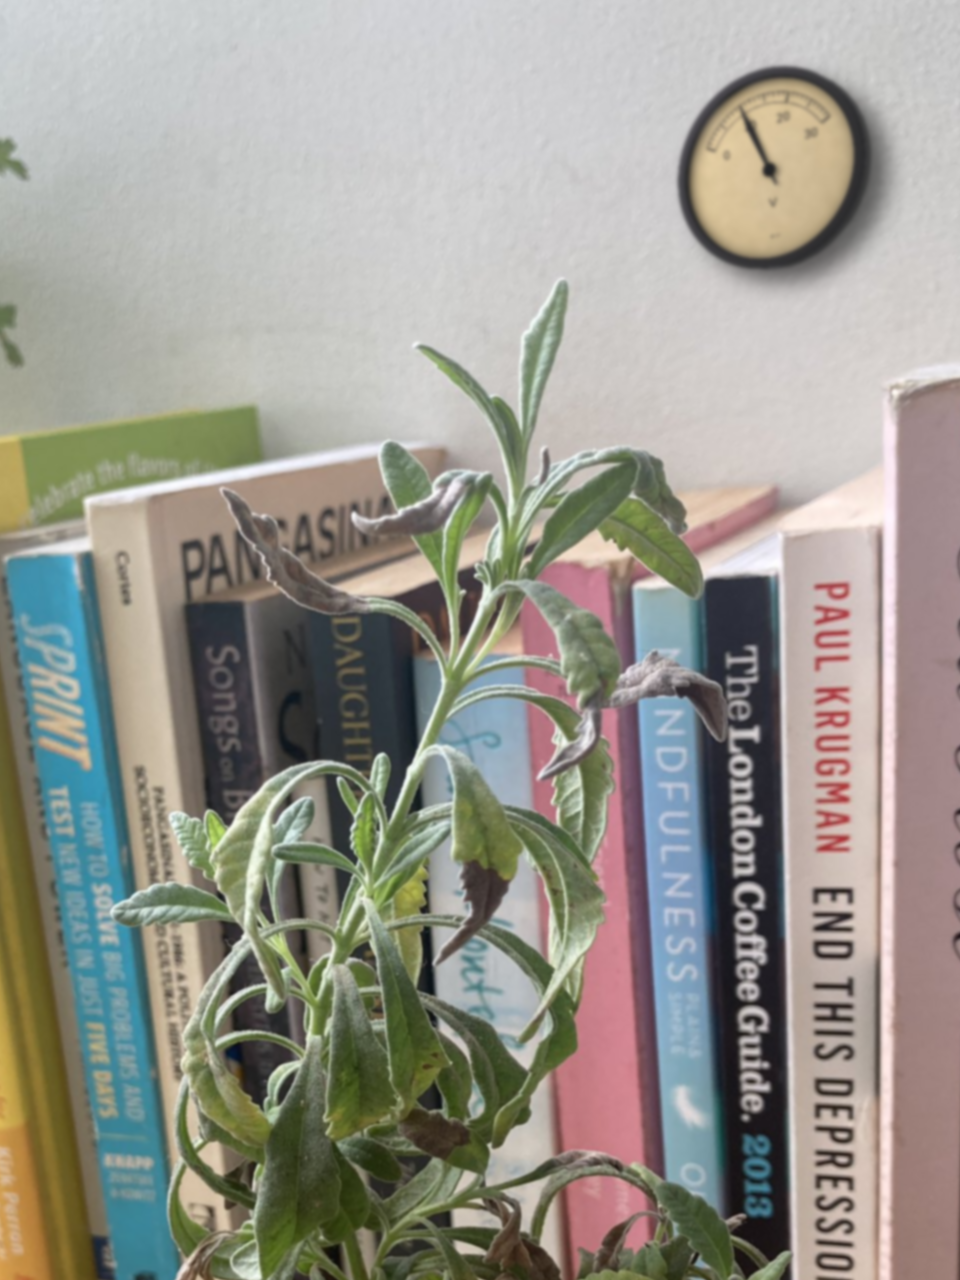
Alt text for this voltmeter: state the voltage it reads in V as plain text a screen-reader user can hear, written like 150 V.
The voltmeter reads 10 V
